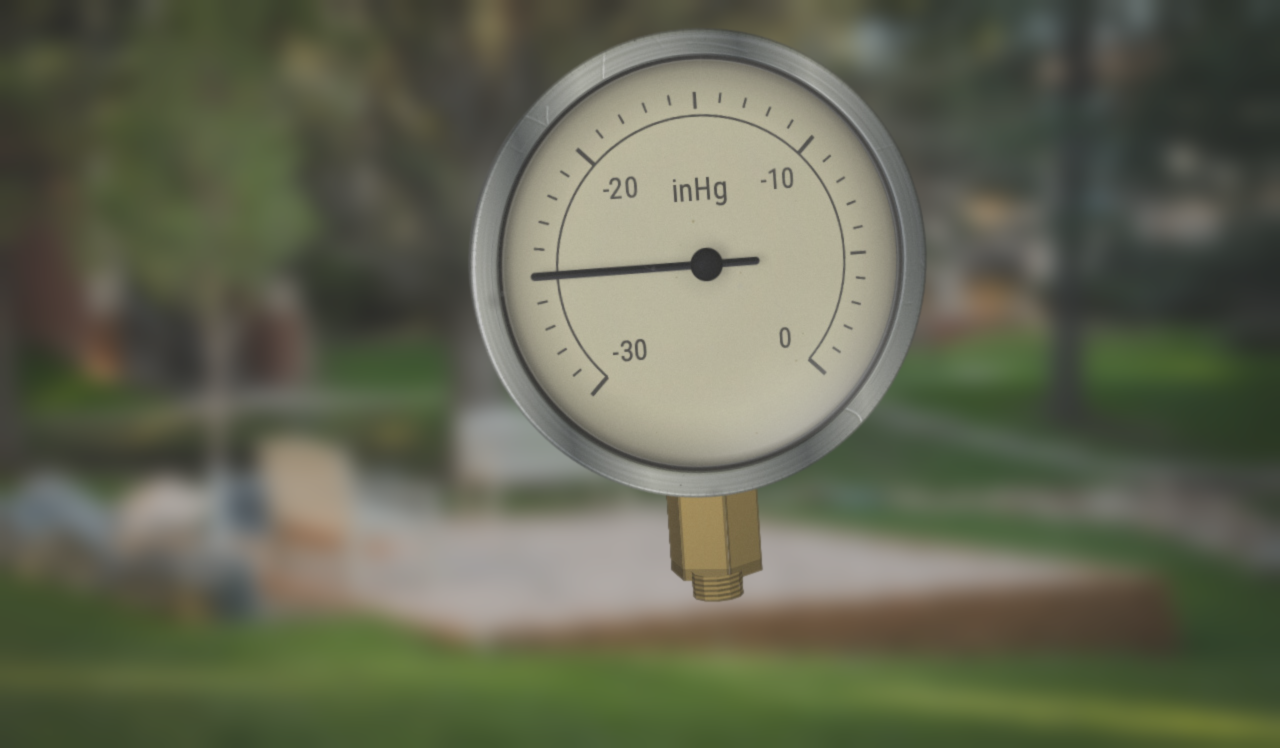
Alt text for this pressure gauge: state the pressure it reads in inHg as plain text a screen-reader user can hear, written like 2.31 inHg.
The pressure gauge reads -25 inHg
